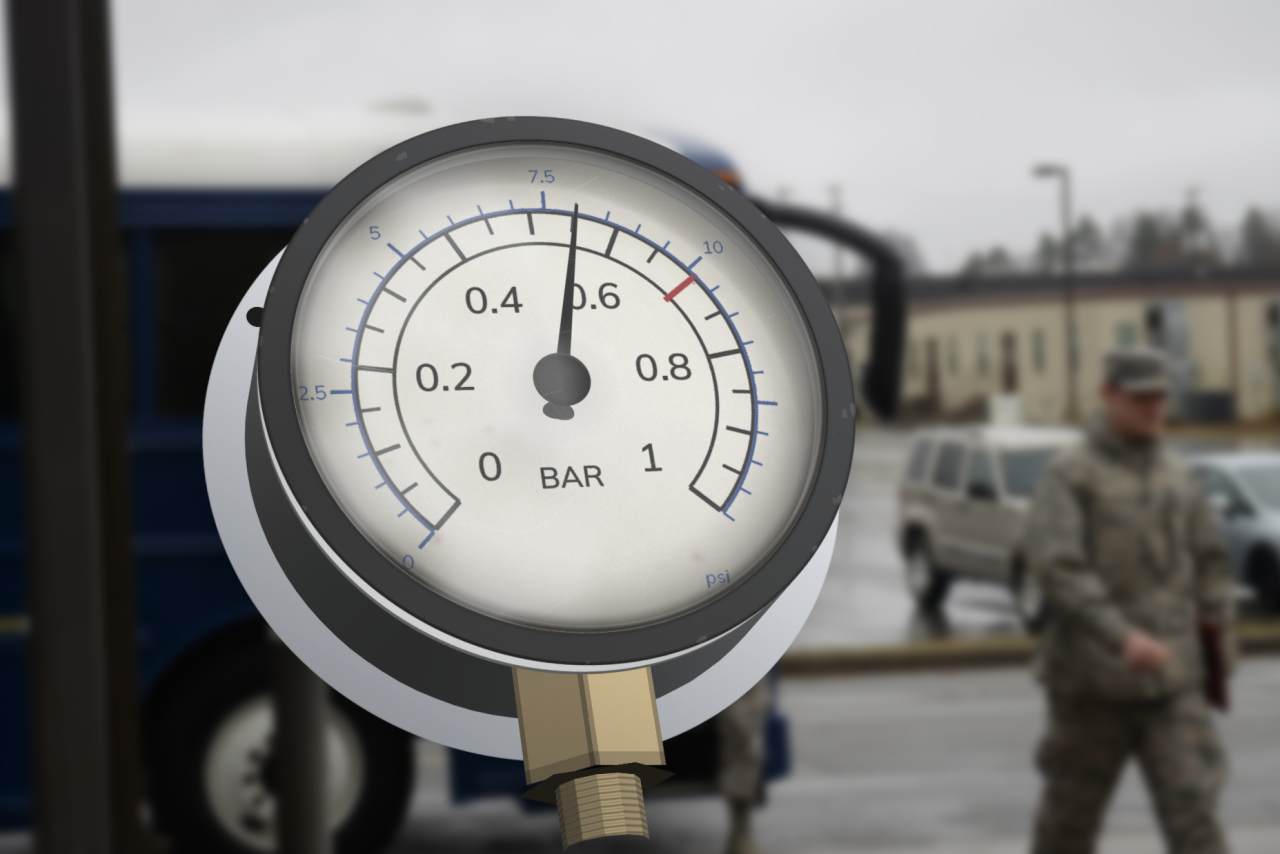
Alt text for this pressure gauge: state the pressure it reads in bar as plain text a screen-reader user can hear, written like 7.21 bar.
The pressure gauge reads 0.55 bar
